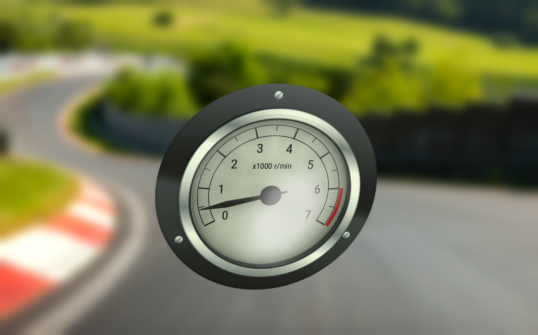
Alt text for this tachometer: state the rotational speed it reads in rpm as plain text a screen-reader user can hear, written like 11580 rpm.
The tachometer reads 500 rpm
